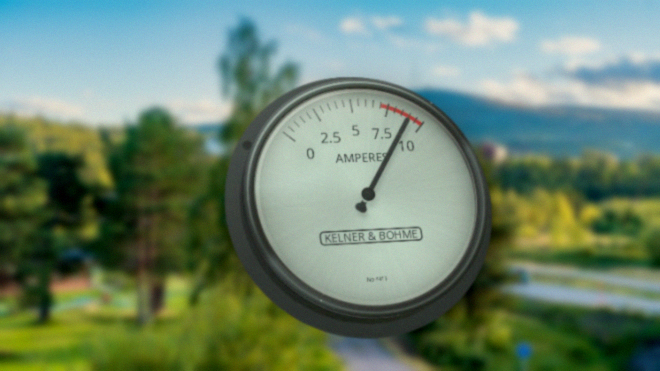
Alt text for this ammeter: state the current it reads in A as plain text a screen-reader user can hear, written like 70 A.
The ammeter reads 9 A
